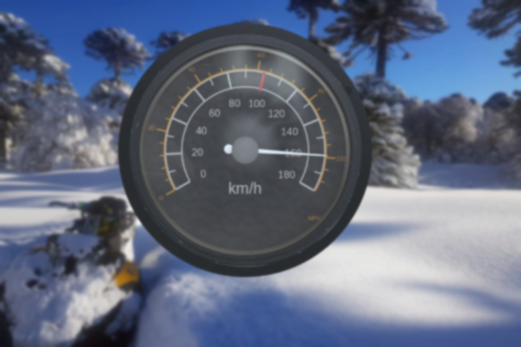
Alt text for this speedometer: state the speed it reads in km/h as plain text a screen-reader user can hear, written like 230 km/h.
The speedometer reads 160 km/h
